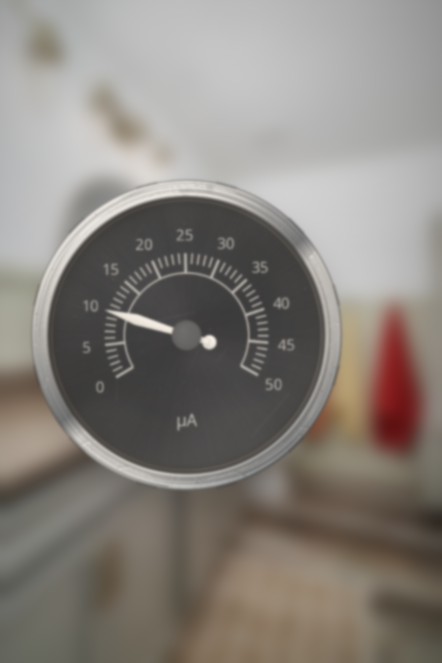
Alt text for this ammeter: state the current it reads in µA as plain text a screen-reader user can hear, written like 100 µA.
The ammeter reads 10 µA
